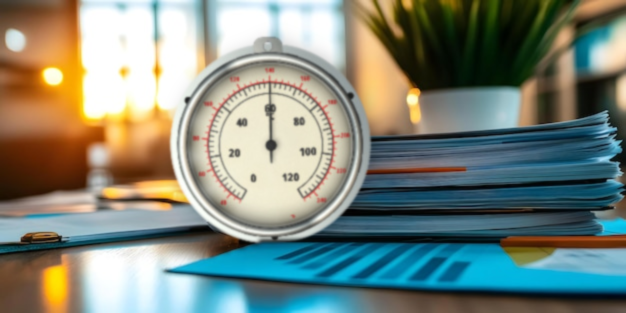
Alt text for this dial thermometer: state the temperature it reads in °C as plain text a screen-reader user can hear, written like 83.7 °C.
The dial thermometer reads 60 °C
